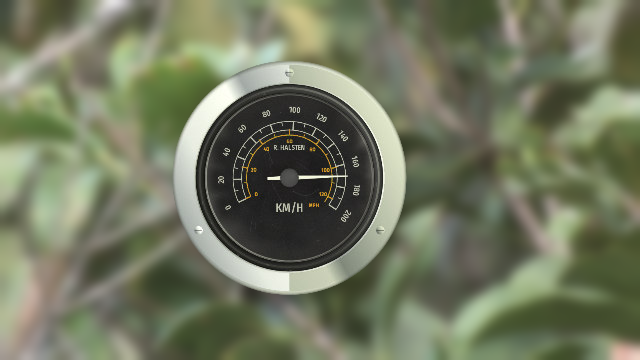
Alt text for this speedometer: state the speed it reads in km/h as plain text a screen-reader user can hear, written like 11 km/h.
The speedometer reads 170 km/h
